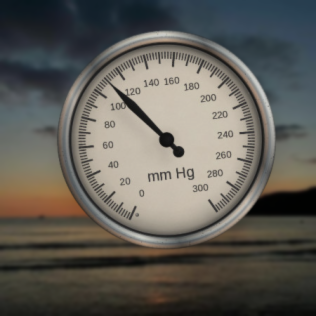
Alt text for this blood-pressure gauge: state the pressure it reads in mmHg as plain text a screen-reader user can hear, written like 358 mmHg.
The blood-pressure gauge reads 110 mmHg
